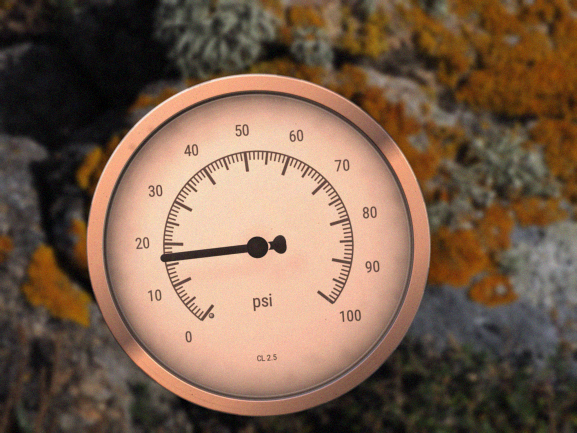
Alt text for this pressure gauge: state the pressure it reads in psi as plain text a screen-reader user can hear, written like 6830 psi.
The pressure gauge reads 17 psi
